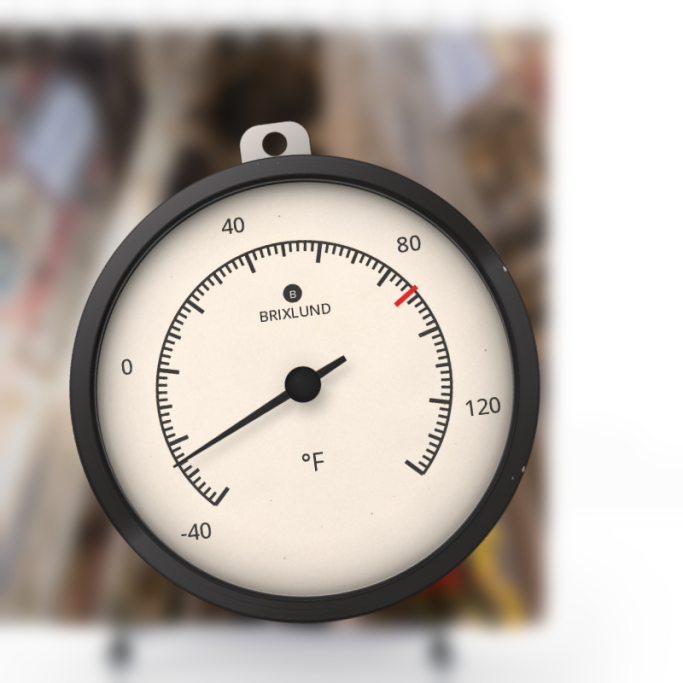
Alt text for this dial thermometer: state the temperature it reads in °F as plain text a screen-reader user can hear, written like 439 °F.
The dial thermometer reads -26 °F
